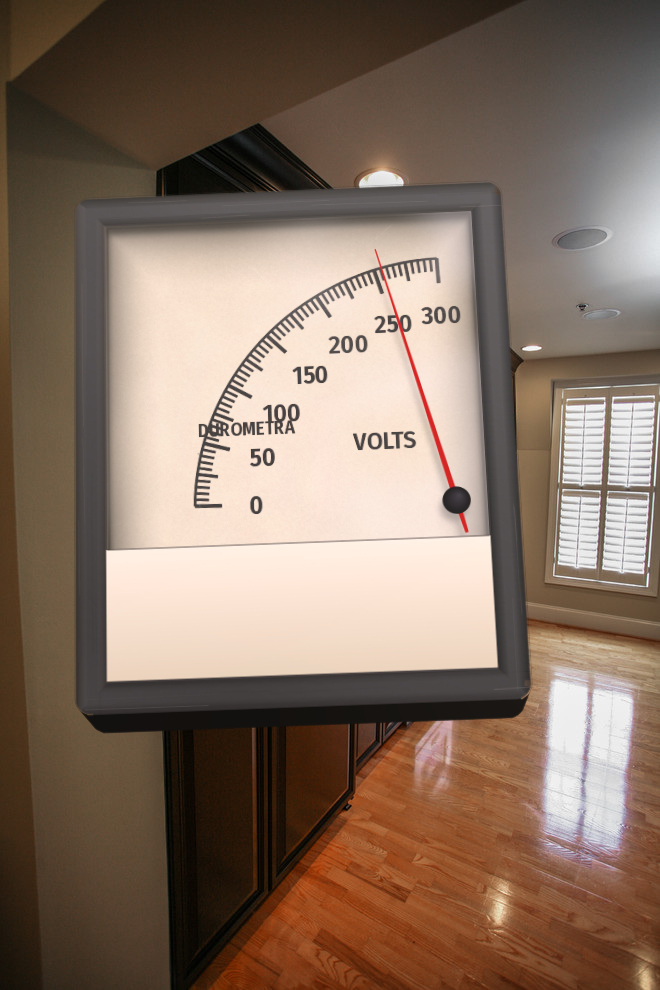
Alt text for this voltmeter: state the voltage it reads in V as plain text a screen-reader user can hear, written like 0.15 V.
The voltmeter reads 255 V
